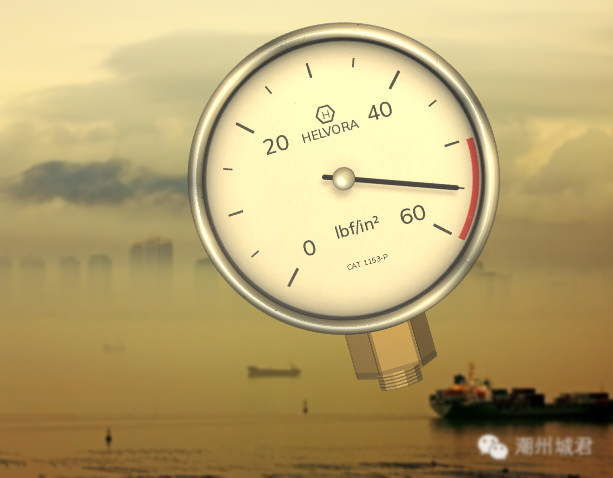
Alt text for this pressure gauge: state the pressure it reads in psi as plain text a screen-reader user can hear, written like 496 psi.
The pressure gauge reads 55 psi
